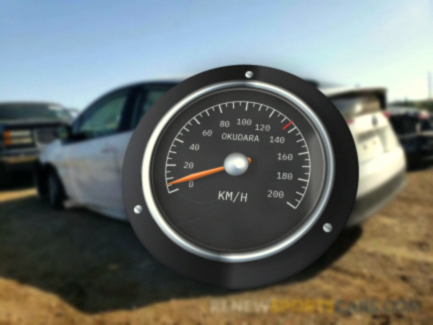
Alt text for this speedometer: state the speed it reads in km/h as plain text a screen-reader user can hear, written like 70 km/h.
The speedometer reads 5 km/h
